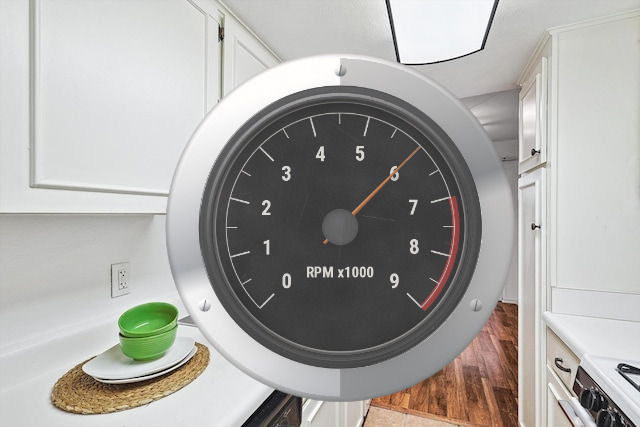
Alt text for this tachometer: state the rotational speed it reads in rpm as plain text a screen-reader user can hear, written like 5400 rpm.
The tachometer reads 6000 rpm
